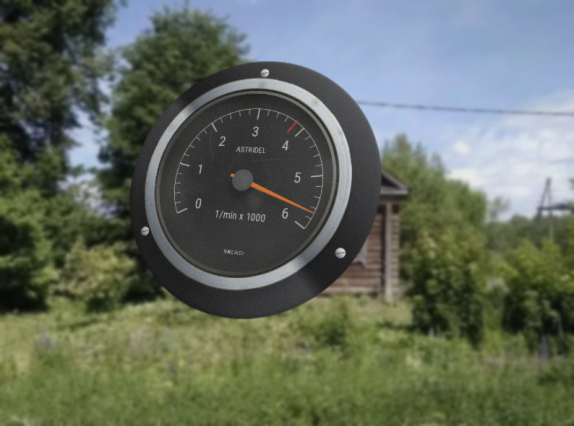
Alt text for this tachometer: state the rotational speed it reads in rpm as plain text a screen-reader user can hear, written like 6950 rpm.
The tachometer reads 5700 rpm
